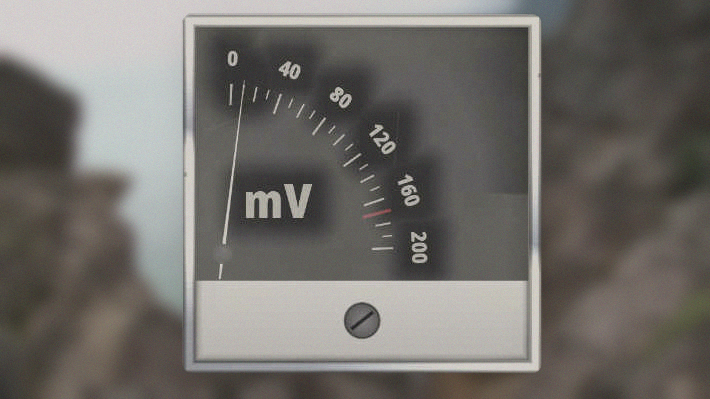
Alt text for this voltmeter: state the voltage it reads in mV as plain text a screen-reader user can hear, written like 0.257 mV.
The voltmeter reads 10 mV
